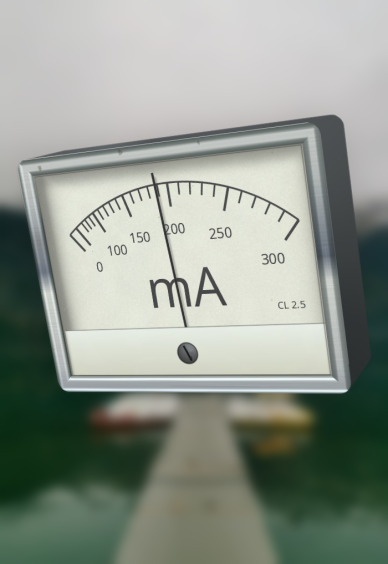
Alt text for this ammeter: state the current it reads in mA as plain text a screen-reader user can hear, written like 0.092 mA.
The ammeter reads 190 mA
